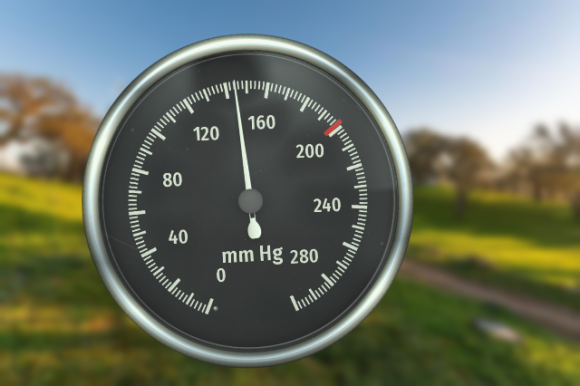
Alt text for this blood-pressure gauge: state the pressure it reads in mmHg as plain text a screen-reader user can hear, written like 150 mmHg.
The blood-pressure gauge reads 144 mmHg
